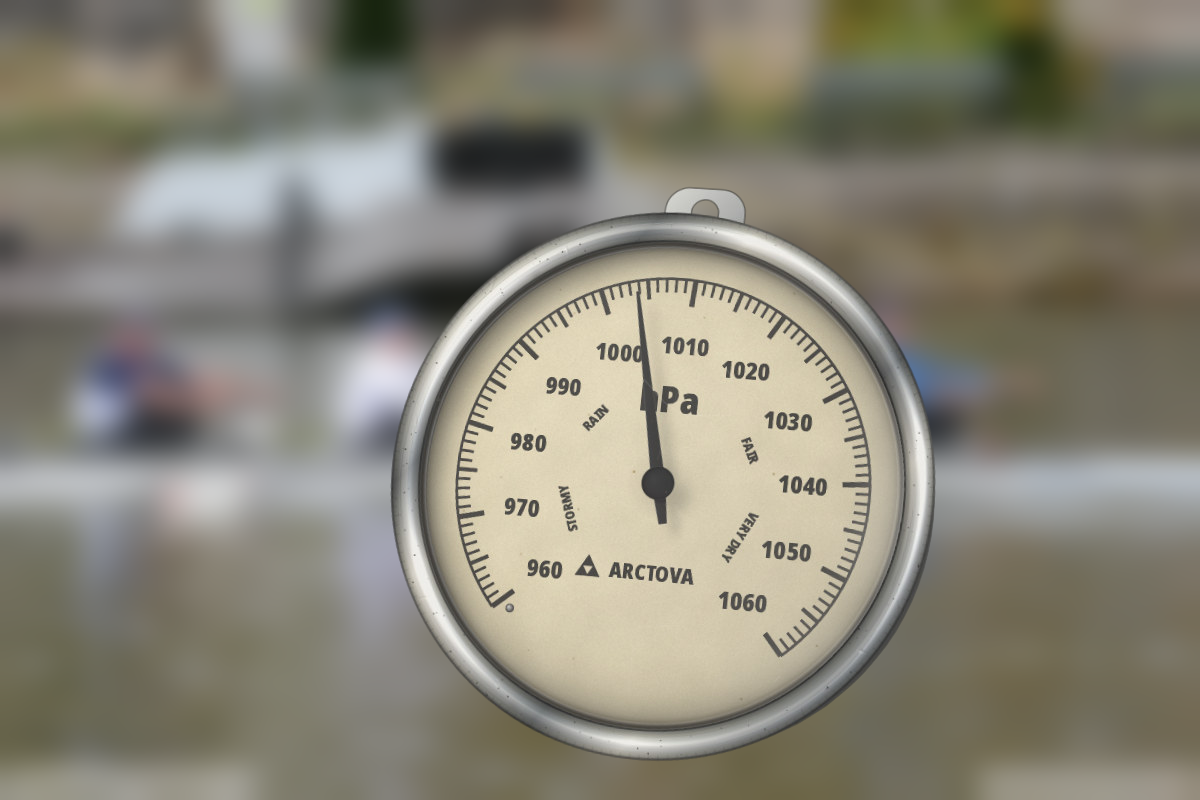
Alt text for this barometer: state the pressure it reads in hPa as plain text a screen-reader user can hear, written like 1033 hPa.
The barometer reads 1004 hPa
